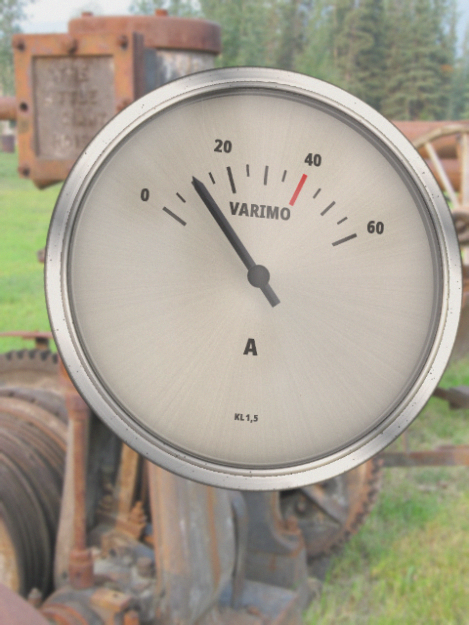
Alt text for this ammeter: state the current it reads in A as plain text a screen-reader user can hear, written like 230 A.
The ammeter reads 10 A
